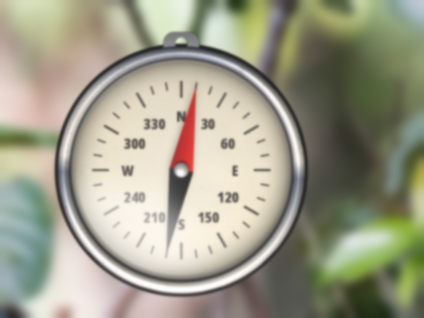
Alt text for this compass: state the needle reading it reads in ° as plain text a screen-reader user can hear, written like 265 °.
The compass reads 10 °
